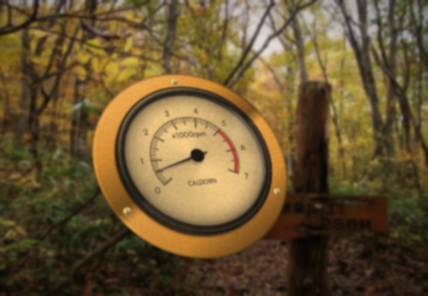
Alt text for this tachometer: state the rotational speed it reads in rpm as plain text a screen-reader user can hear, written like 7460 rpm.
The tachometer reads 500 rpm
